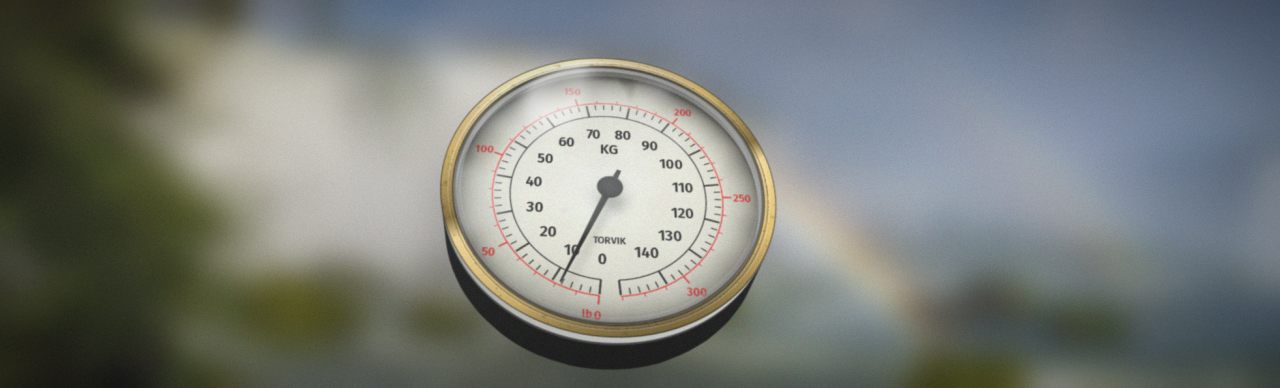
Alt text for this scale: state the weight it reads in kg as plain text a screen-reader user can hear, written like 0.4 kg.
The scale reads 8 kg
